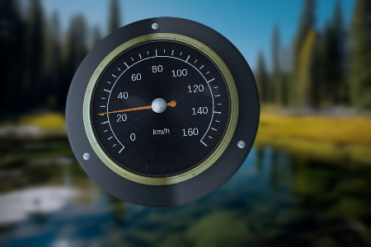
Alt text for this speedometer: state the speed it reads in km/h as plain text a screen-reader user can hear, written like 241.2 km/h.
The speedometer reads 25 km/h
